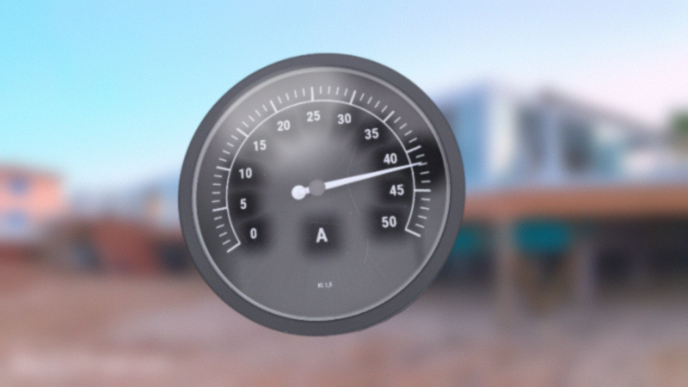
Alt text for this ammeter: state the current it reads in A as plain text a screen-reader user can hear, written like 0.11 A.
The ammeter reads 42 A
